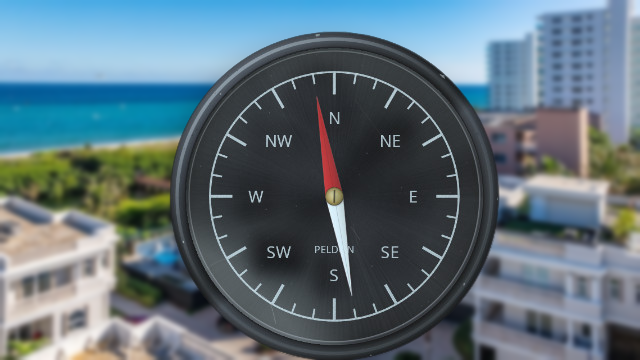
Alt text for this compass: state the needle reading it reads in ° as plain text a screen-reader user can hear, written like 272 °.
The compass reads 350 °
